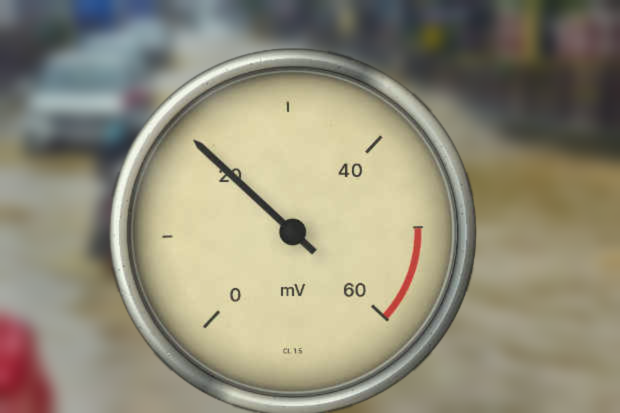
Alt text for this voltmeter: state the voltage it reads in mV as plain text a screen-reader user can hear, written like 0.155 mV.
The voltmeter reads 20 mV
